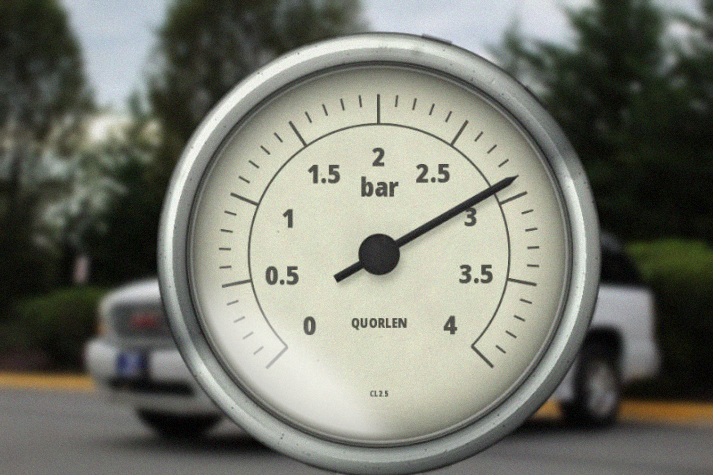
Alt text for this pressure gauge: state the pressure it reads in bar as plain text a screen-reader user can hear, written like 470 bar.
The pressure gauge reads 2.9 bar
